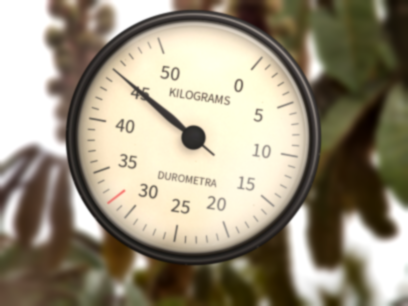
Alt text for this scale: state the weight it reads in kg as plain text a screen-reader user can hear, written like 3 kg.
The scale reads 45 kg
